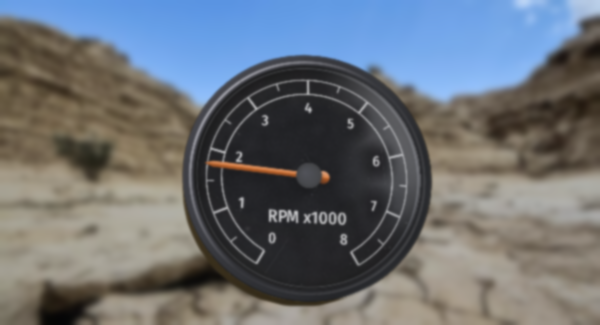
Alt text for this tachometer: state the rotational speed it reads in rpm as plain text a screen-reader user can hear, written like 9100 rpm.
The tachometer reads 1750 rpm
